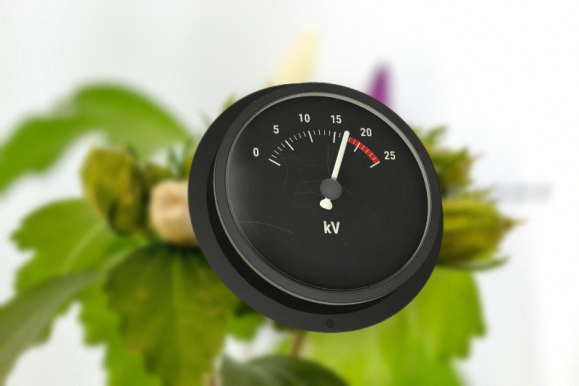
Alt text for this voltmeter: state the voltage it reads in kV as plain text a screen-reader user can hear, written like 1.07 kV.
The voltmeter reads 17 kV
